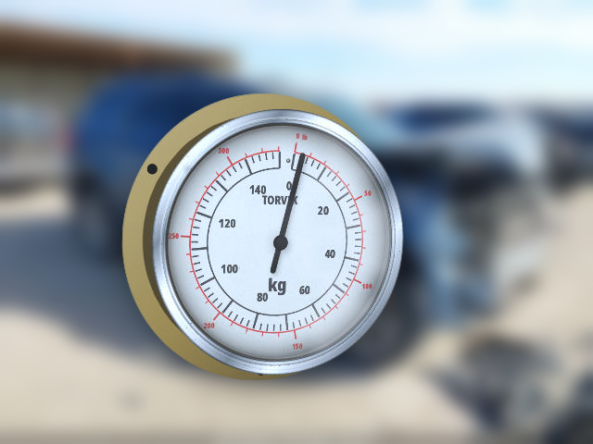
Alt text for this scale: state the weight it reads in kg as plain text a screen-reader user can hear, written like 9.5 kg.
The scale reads 2 kg
